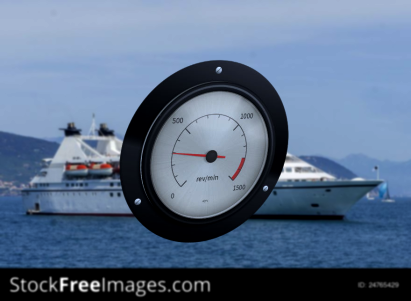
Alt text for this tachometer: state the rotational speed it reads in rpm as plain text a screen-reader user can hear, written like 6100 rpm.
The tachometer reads 300 rpm
